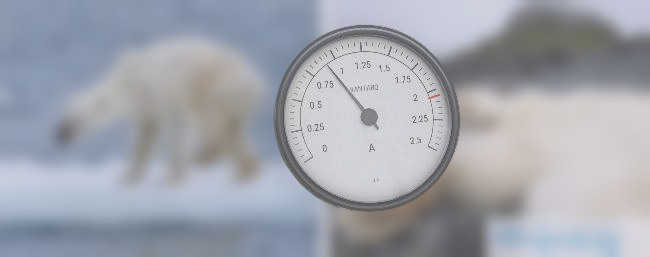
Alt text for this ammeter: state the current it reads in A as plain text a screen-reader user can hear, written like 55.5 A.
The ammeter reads 0.9 A
